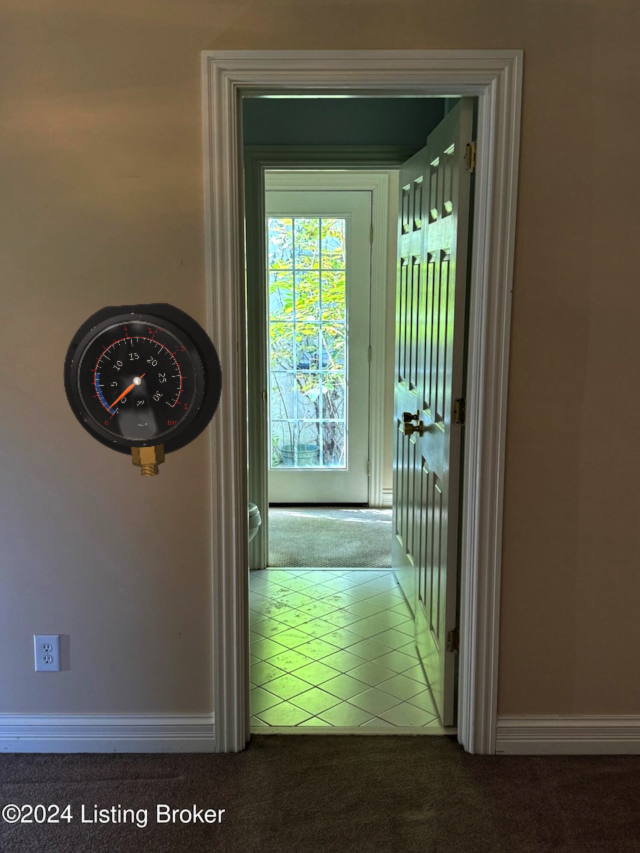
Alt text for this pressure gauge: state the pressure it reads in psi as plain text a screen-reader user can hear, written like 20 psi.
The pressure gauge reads 1 psi
